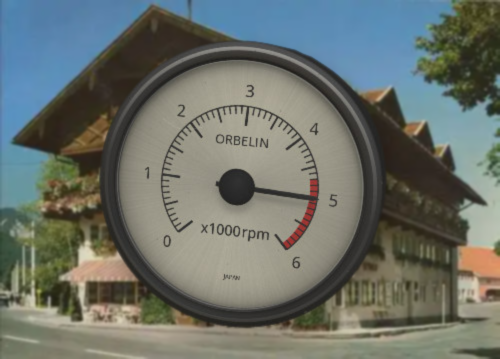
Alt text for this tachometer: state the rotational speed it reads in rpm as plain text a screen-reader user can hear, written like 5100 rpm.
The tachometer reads 5000 rpm
